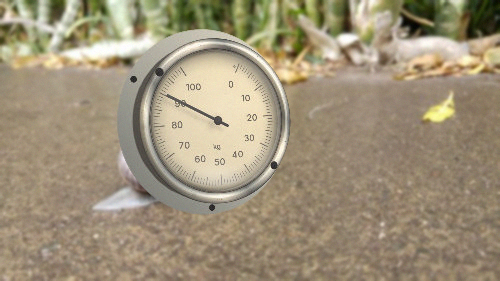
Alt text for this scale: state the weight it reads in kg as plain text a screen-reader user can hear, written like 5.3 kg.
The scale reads 90 kg
